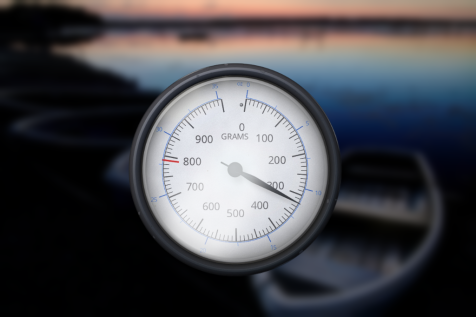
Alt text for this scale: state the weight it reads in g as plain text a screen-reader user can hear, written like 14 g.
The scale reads 320 g
